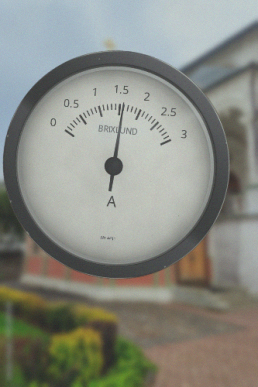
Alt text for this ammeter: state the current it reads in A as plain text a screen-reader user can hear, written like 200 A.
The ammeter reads 1.6 A
